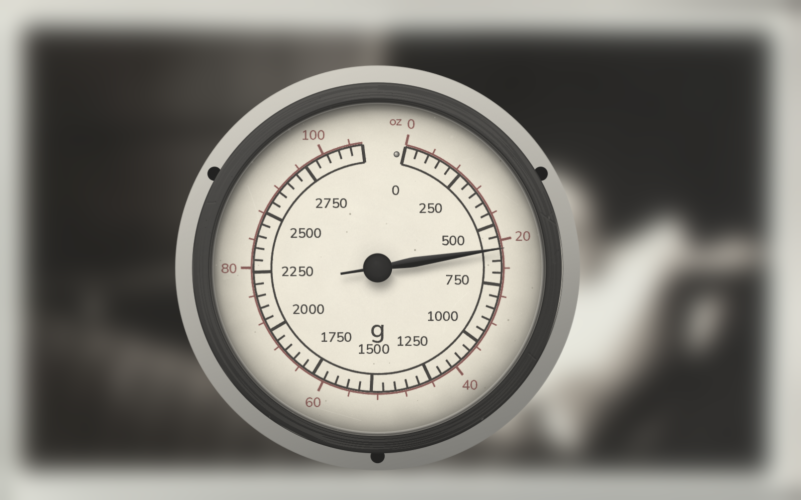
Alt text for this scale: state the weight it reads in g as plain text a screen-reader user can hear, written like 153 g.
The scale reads 600 g
